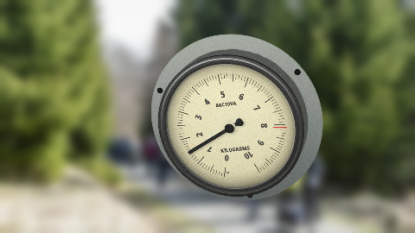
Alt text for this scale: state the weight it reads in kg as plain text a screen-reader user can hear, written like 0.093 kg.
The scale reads 1.5 kg
